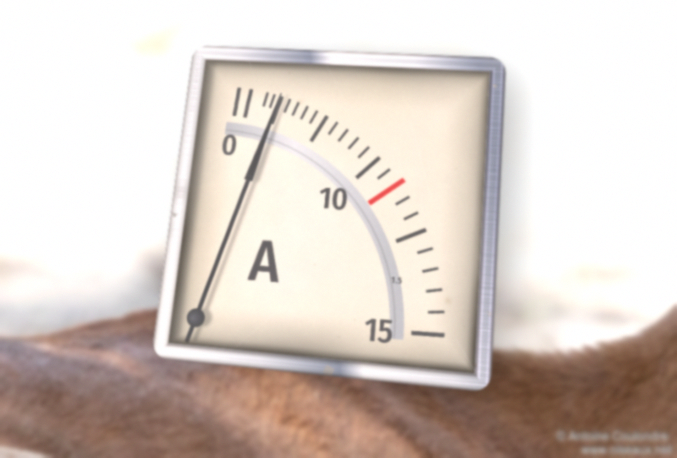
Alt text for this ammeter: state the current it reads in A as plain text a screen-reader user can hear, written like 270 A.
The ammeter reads 5 A
